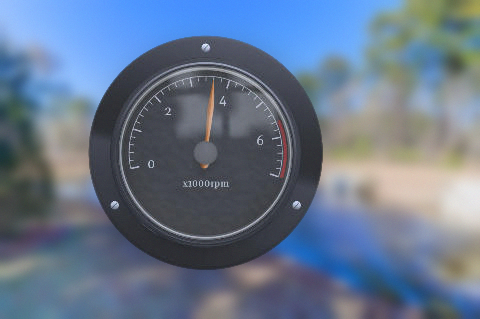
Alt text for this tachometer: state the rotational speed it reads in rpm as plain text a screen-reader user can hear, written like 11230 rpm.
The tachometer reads 3600 rpm
